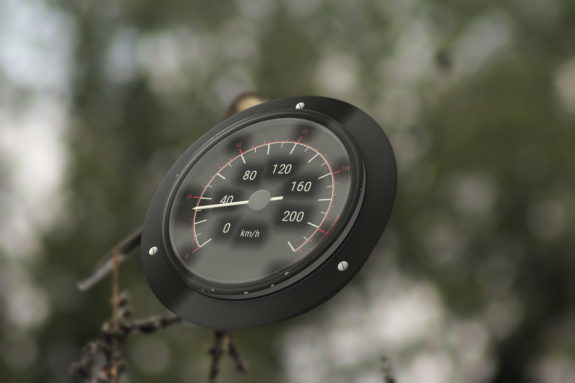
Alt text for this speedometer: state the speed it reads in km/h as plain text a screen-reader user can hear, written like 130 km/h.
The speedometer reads 30 km/h
